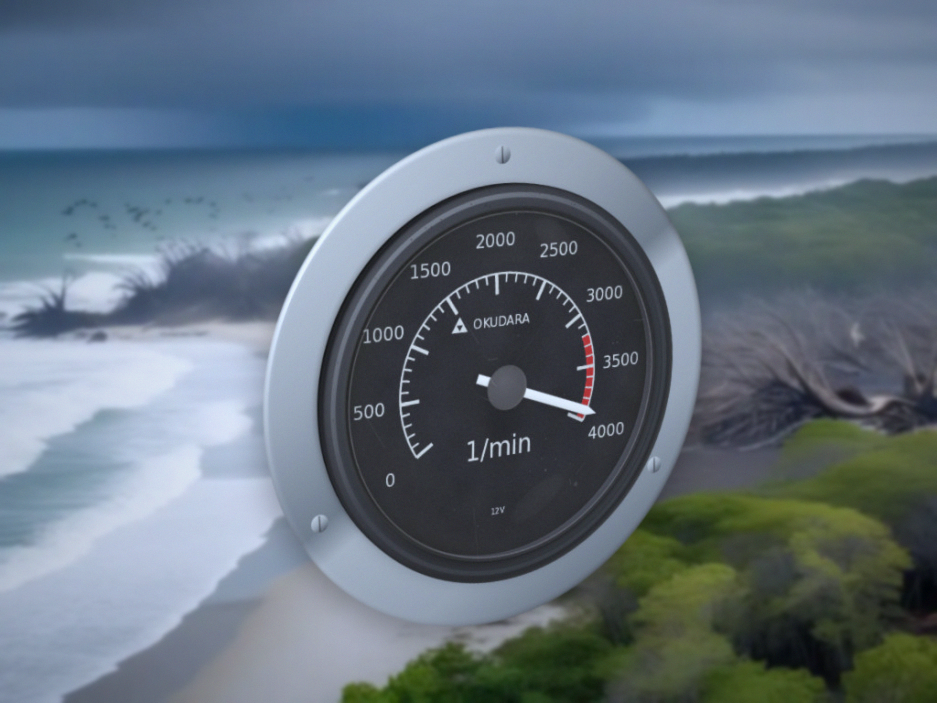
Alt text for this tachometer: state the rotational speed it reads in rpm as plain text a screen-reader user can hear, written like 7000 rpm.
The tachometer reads 3900 rpm
